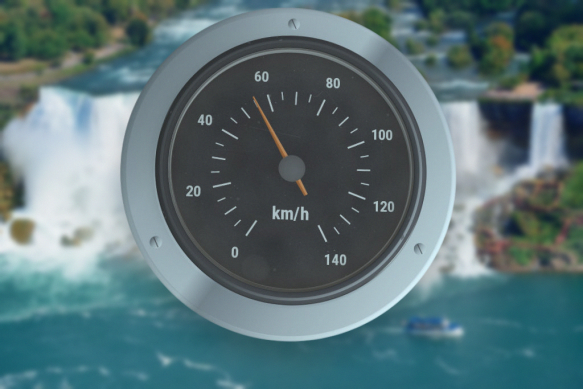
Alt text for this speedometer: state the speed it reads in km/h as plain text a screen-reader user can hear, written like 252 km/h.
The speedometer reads 55 km/h
